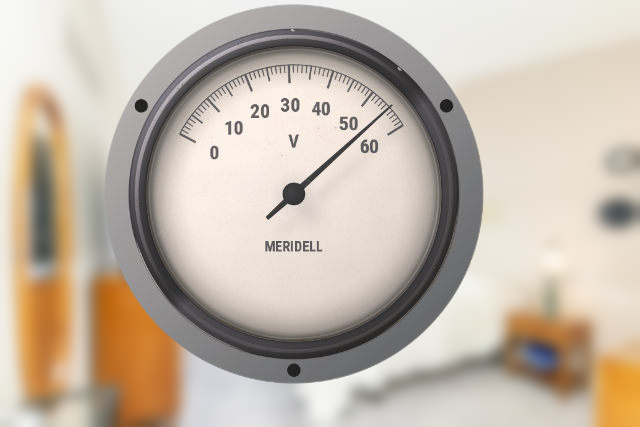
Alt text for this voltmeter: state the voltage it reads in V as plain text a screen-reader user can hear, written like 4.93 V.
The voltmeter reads 55 V
